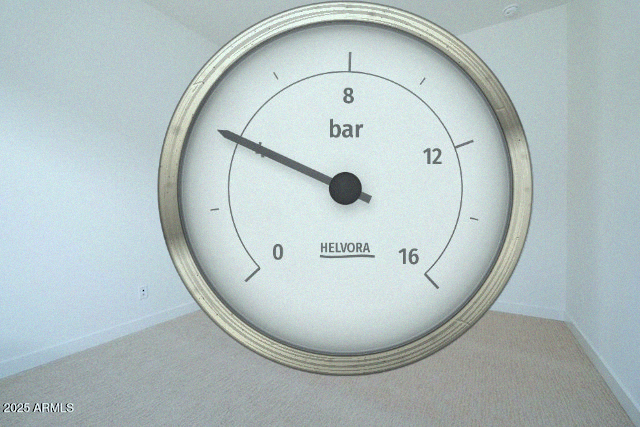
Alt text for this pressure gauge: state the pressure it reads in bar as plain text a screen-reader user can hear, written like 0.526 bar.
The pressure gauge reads 4 bar
